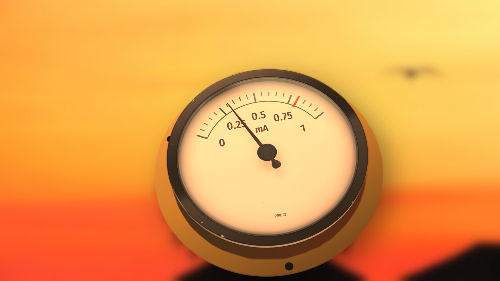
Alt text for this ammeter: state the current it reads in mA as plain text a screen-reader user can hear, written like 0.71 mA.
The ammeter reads 0.3 mA
